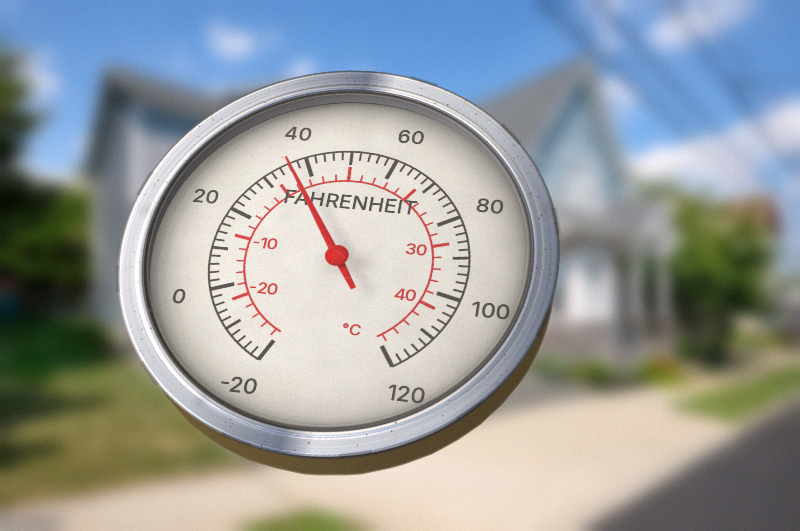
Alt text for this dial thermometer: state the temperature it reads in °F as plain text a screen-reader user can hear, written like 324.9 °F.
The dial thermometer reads 36 °F
